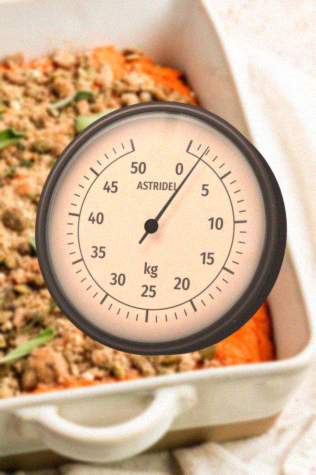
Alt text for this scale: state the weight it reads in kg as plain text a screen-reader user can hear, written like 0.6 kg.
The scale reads 2 kg
